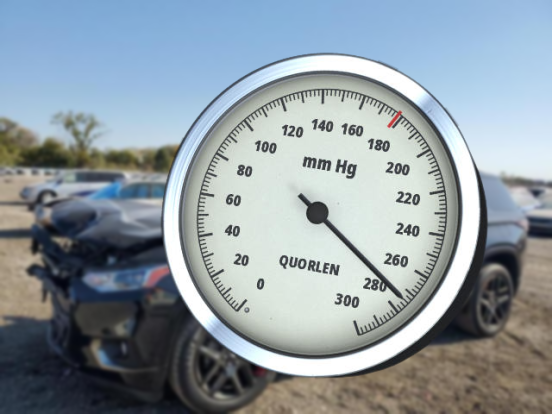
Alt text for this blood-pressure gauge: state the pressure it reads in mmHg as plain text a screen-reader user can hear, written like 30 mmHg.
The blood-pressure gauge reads 274 mmHg
